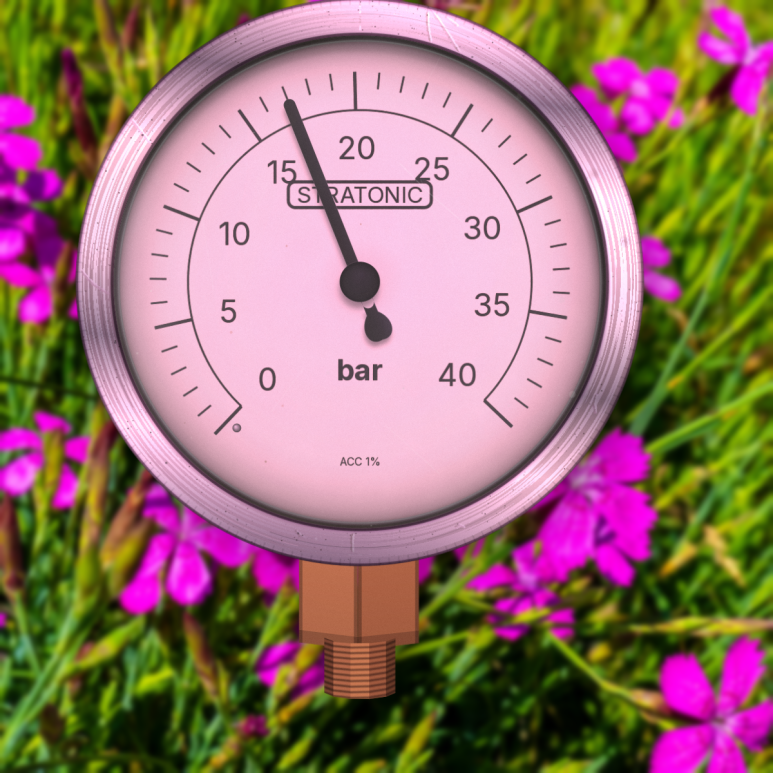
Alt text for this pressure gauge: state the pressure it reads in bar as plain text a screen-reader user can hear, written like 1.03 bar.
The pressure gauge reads 17 bar
